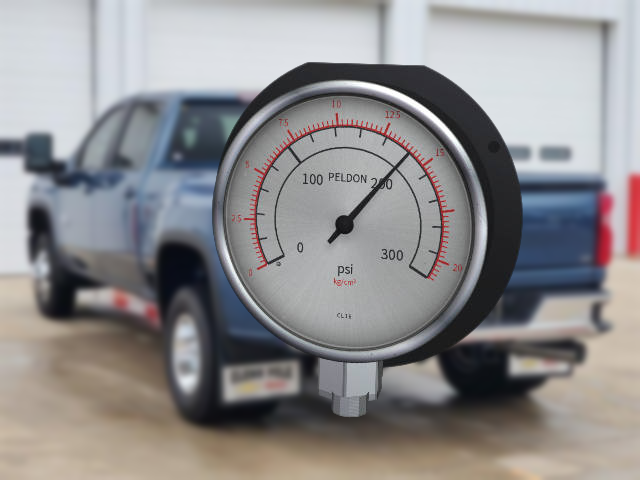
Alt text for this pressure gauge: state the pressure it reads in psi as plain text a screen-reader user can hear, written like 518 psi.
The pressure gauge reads 200 psi
